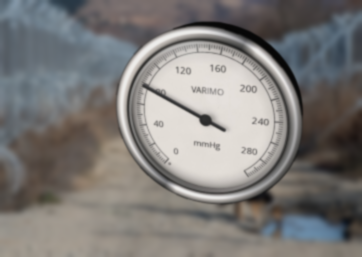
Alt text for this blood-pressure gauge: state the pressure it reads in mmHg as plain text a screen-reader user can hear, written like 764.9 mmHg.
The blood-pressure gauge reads 80 mmHg
